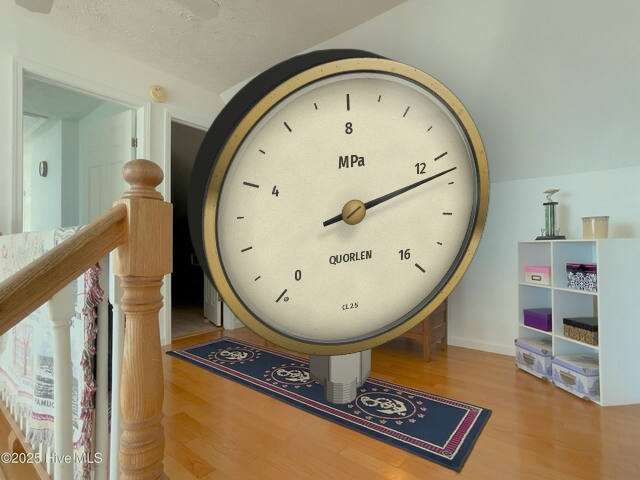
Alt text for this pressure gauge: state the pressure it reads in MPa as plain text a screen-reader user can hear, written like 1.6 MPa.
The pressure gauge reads 12.5 MPa
